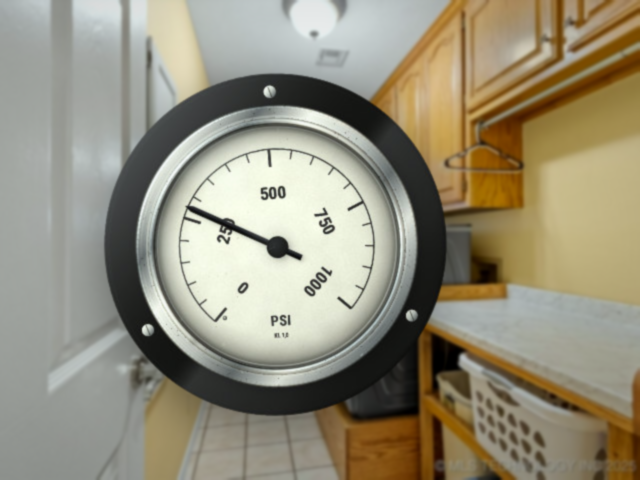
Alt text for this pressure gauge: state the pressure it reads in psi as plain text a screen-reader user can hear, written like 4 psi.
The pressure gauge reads 275 psi
